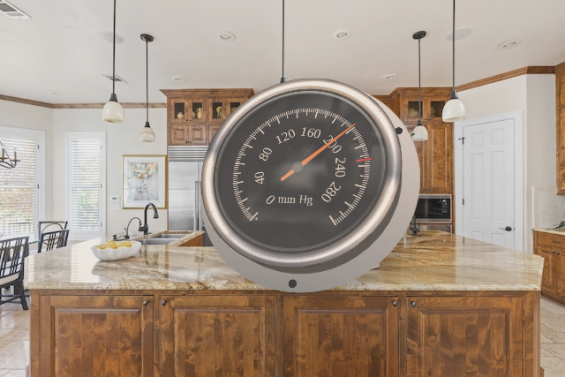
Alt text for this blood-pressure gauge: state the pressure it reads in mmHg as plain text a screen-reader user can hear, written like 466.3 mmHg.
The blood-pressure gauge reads 200 mmHg
